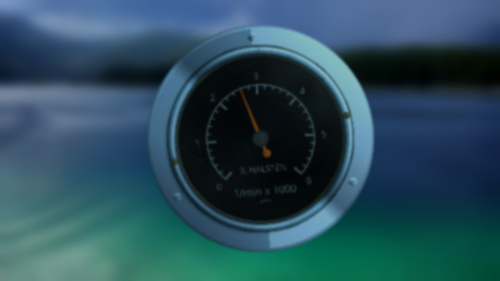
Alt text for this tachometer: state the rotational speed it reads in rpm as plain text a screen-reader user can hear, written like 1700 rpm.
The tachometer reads 2600 rpm
